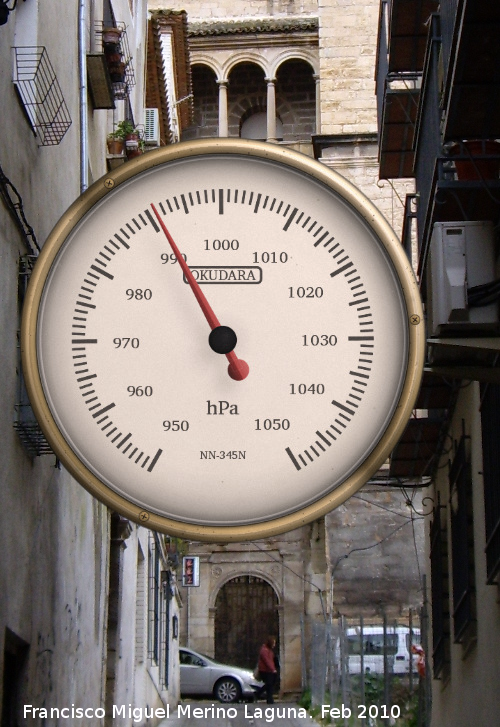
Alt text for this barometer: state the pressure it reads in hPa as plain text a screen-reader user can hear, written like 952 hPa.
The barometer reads 991 hPa
